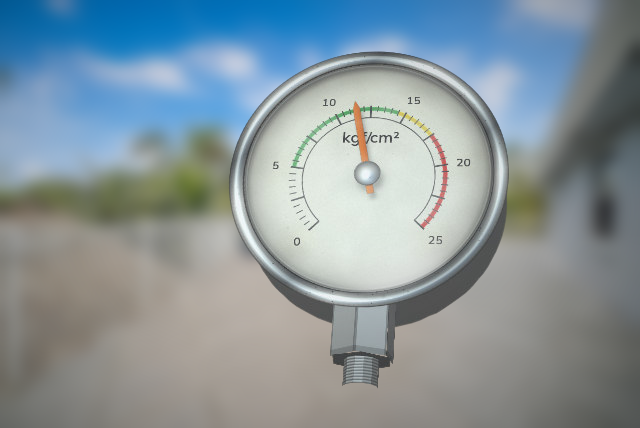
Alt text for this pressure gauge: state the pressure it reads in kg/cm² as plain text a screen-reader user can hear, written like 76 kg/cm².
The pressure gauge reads 11.5 kg/cm²
